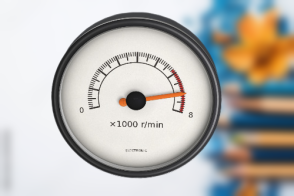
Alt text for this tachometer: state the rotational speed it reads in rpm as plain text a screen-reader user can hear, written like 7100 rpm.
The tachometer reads 7000 rpm
